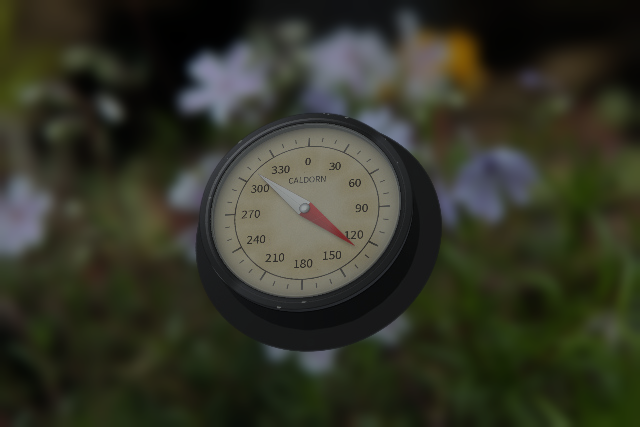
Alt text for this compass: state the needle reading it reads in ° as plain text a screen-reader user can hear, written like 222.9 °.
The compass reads 130 °
